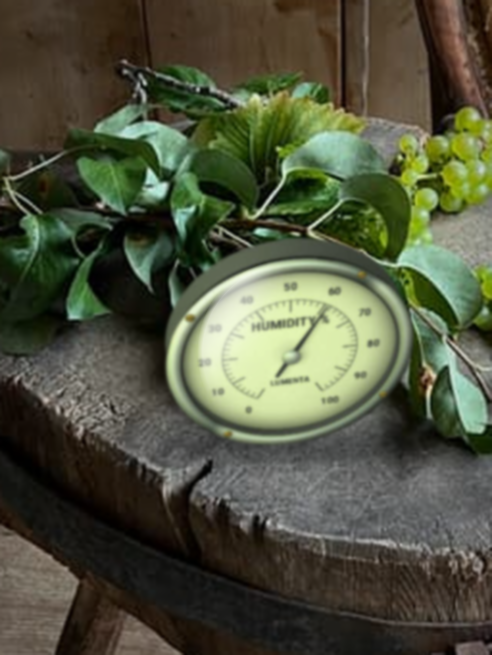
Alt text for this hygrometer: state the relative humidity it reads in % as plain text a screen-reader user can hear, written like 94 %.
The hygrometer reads 60 %
